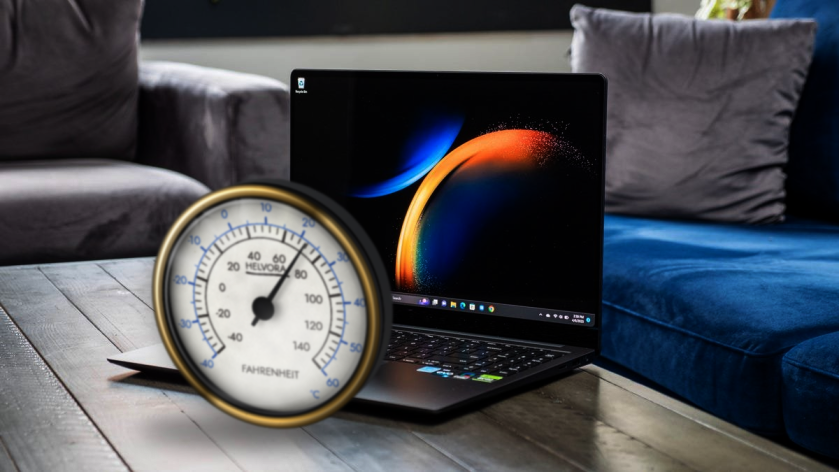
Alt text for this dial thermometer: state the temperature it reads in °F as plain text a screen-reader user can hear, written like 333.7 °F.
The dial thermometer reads 72 °F
